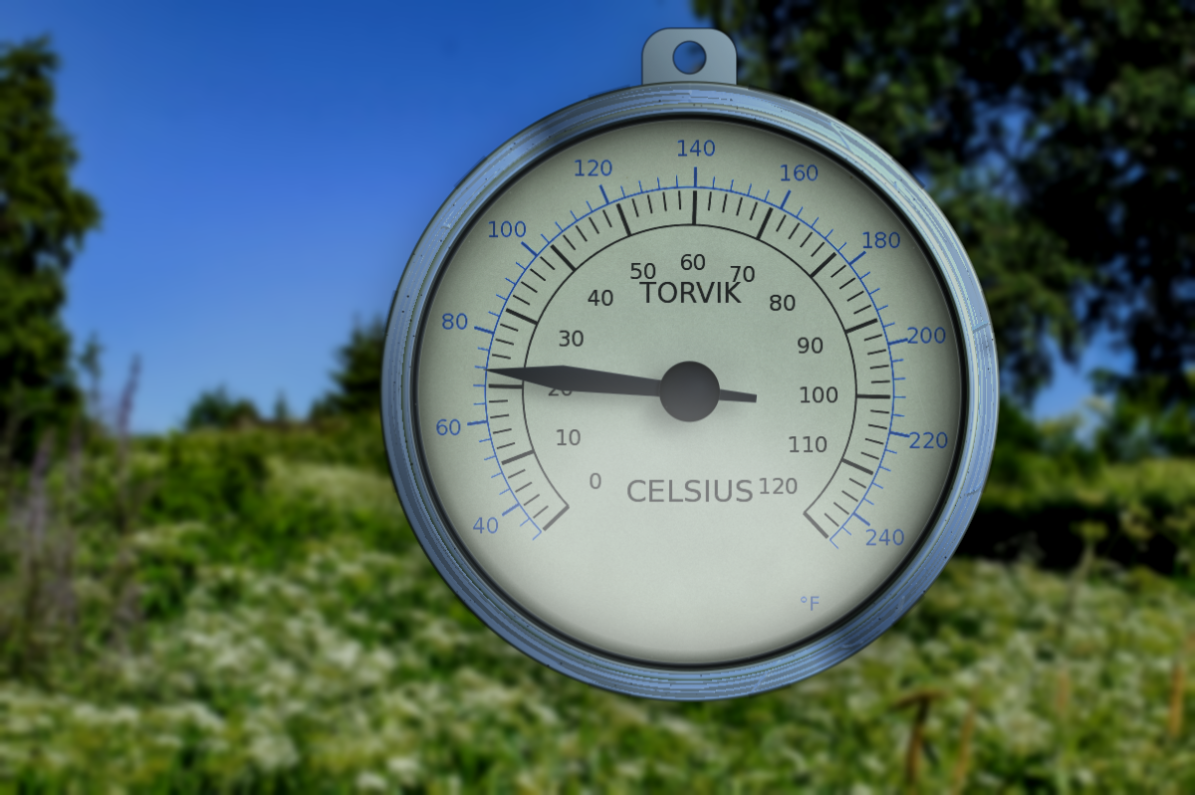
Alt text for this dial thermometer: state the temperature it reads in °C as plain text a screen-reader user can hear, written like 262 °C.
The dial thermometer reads 22 °C
